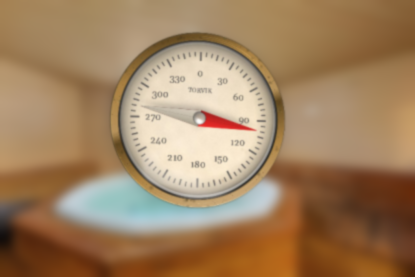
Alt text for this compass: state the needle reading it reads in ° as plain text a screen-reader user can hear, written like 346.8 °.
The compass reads 100 °
